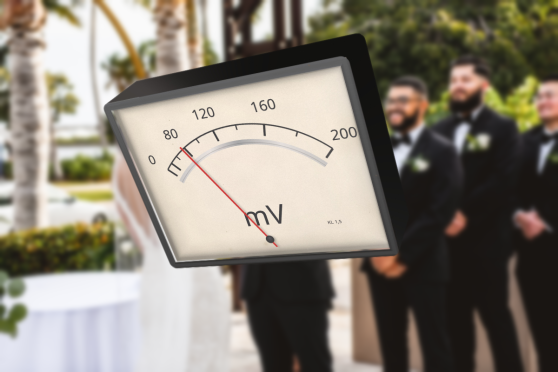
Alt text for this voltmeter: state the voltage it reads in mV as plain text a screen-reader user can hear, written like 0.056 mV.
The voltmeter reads 80 mV
